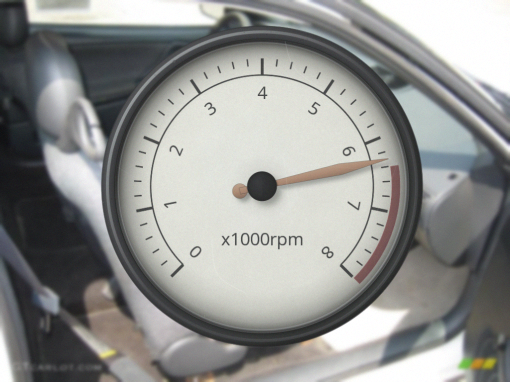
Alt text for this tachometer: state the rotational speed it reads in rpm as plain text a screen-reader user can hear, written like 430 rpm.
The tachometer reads 6300 rpm
